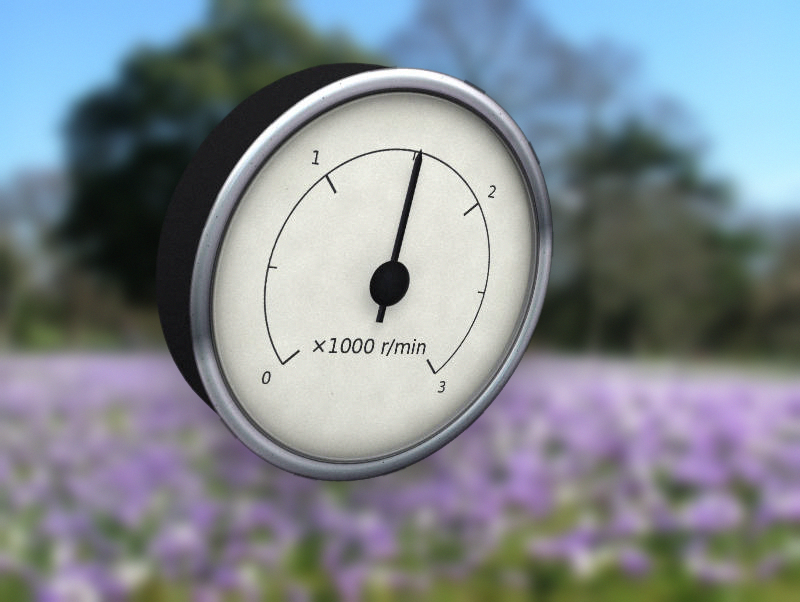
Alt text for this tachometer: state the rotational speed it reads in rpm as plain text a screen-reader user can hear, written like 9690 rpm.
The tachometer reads 1500 rpm
